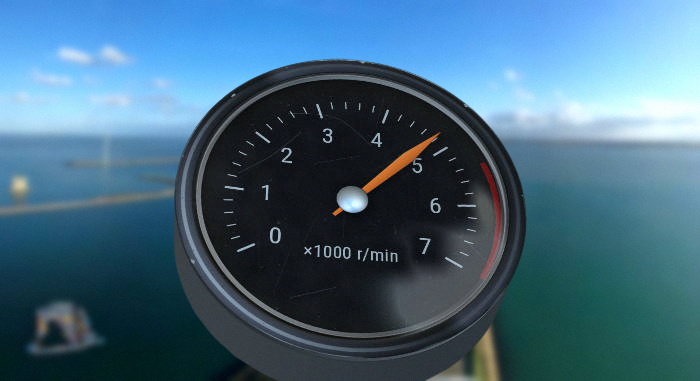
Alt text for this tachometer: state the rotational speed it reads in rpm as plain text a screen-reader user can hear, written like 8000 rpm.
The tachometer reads 4800 rpm
